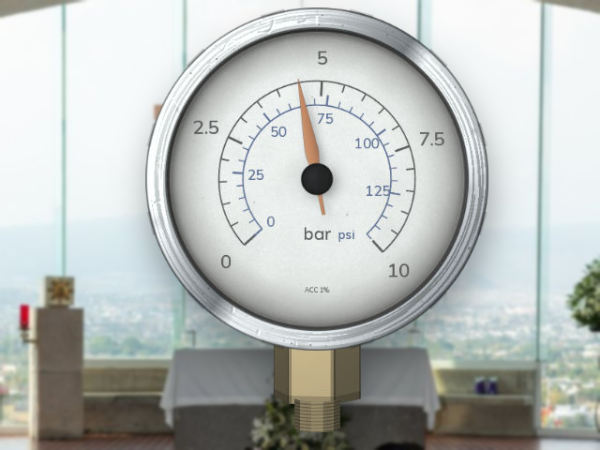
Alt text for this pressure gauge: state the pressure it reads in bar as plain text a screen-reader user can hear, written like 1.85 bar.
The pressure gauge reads 4.5 bar
